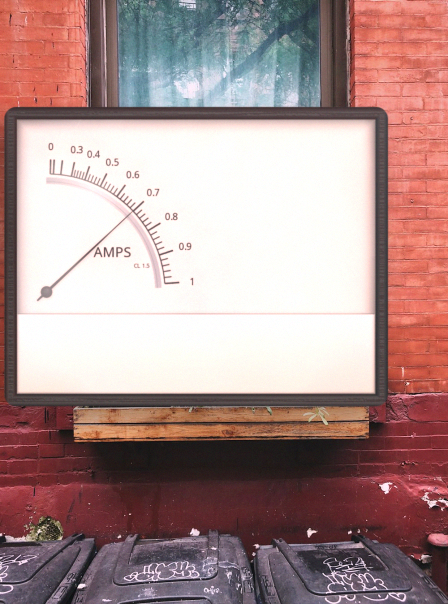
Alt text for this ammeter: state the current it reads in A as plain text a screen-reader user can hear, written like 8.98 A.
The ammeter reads 0.7 A
